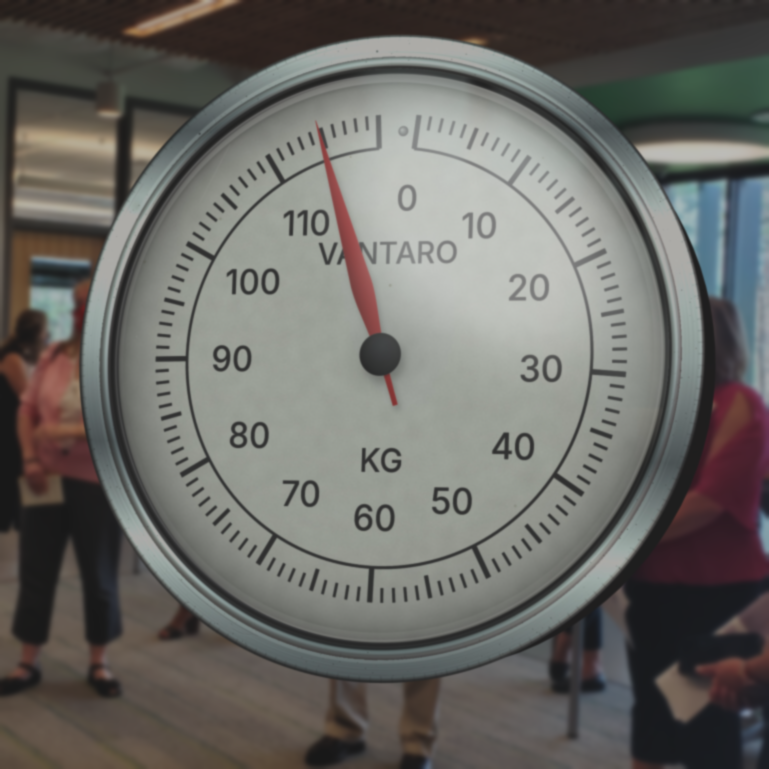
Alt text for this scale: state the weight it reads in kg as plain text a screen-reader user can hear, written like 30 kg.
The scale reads 115 kg
